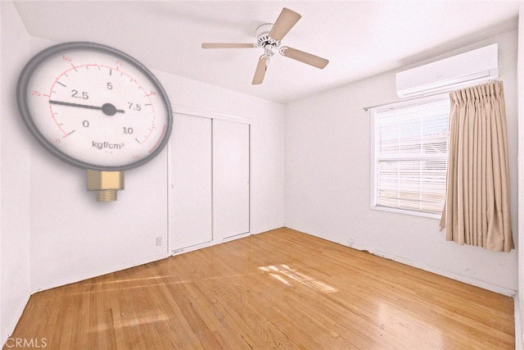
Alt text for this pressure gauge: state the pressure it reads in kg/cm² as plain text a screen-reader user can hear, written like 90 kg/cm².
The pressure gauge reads 1.5 kg/cm²
